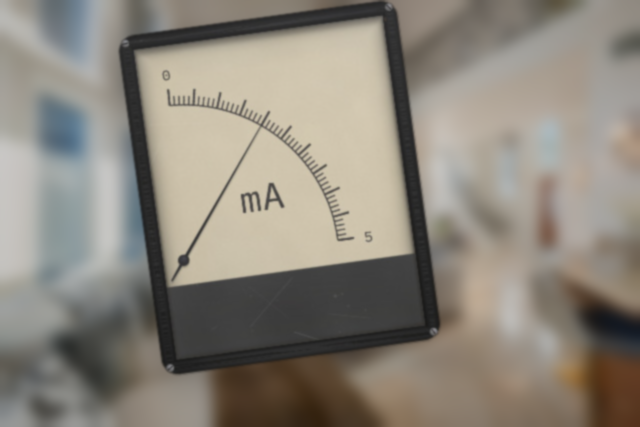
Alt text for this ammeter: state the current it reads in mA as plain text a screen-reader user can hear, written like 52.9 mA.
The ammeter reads 2 mA
